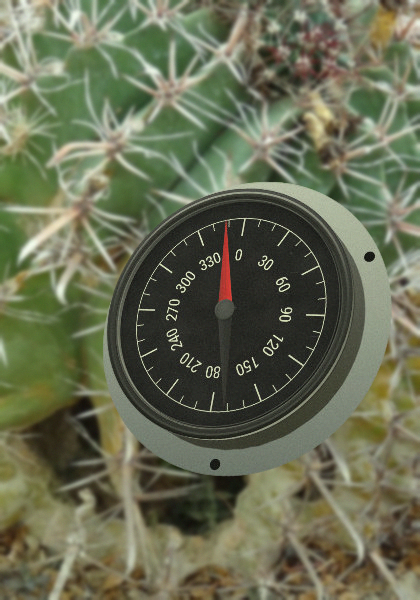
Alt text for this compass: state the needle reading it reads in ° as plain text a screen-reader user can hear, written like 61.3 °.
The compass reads 350 °
